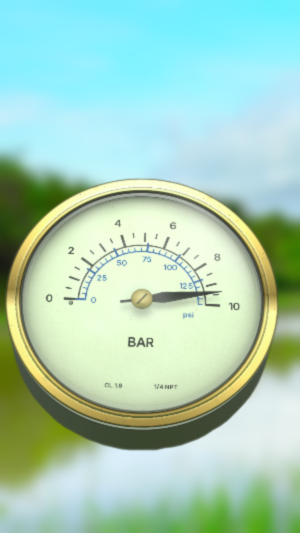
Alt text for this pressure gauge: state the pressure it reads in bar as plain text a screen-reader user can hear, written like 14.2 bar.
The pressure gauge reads 9.5 bar
